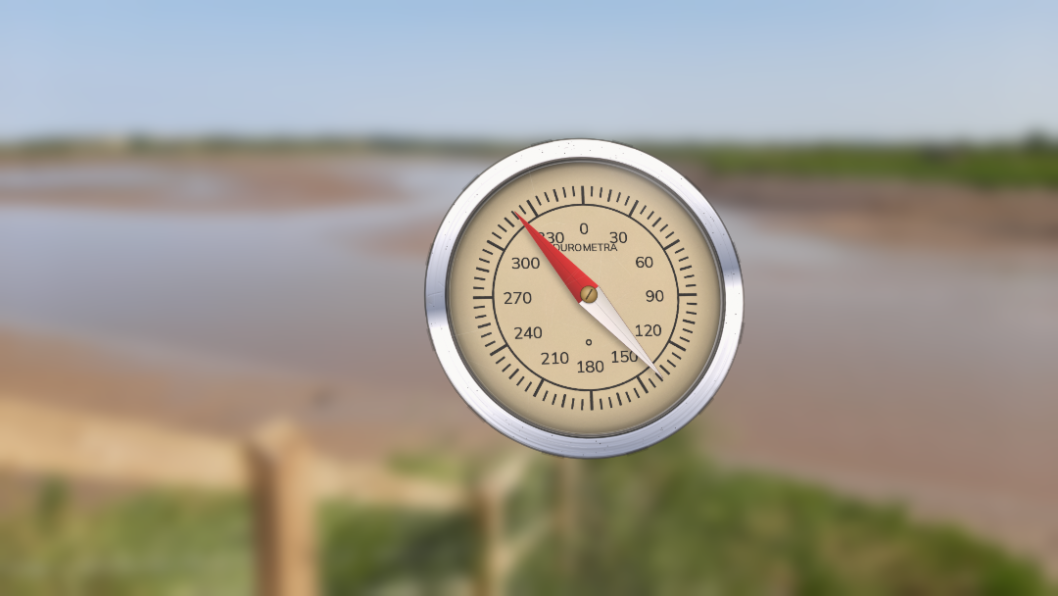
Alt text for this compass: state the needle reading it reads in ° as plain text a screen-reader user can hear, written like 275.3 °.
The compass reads 320 °
